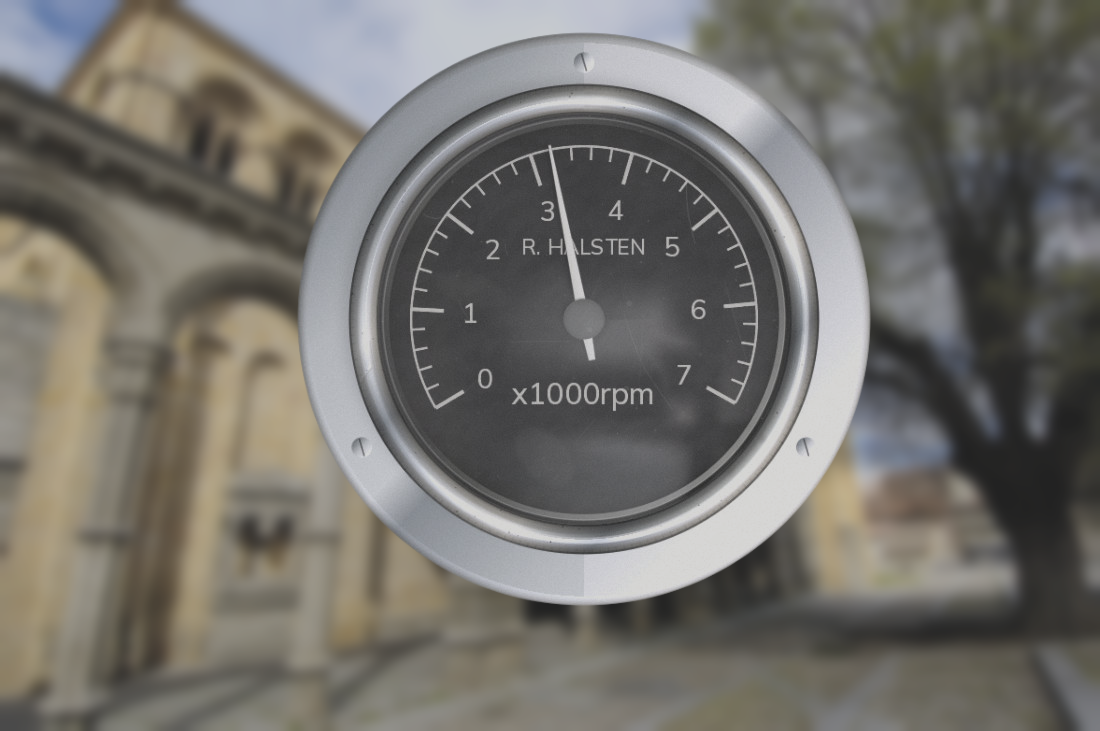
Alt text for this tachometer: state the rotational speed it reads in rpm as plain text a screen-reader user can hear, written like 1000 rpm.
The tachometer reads 3200 rpm
